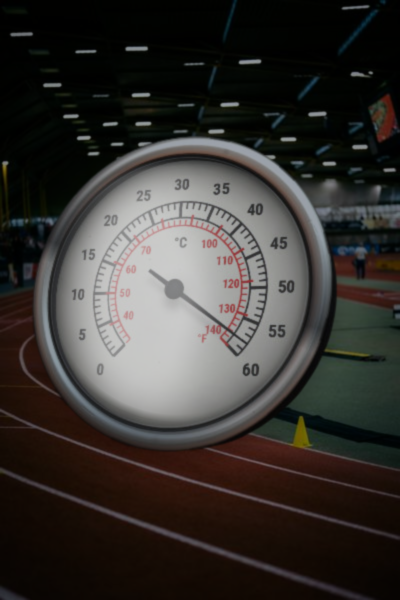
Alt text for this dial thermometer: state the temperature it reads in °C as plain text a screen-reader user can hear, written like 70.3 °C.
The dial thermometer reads 58 °C
